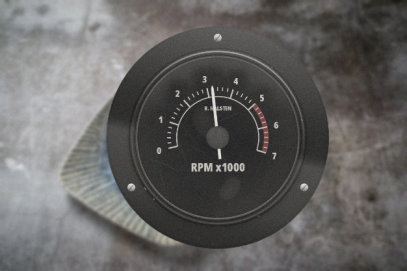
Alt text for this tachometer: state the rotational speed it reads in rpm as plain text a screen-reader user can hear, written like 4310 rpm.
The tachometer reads 3200 rpm
